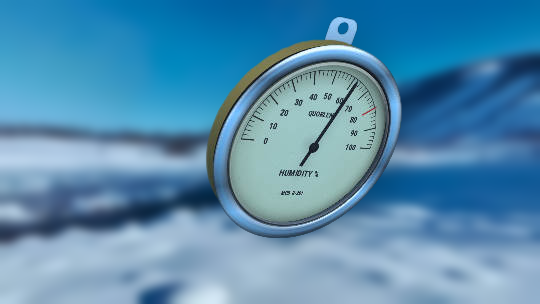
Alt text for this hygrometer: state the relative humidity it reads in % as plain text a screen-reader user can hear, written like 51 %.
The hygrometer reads 60 %
